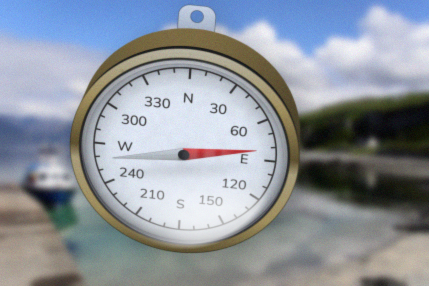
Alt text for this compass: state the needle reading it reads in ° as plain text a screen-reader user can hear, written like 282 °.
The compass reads 80 °
